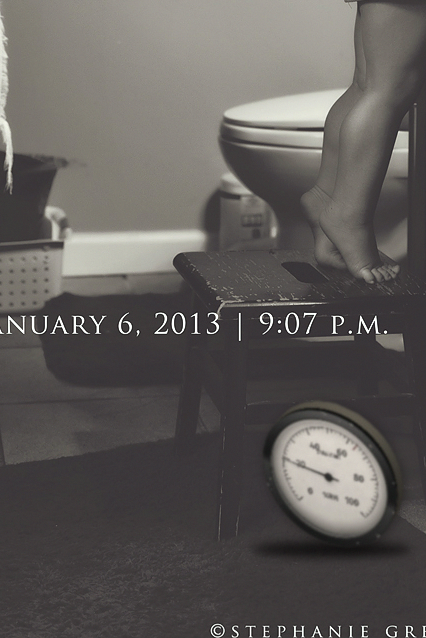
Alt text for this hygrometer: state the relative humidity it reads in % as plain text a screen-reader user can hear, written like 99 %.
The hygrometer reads 20 %
